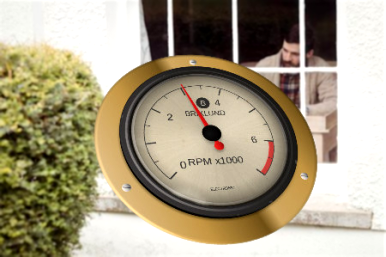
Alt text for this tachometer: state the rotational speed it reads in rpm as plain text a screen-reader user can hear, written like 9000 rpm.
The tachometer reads 3000 rpm
